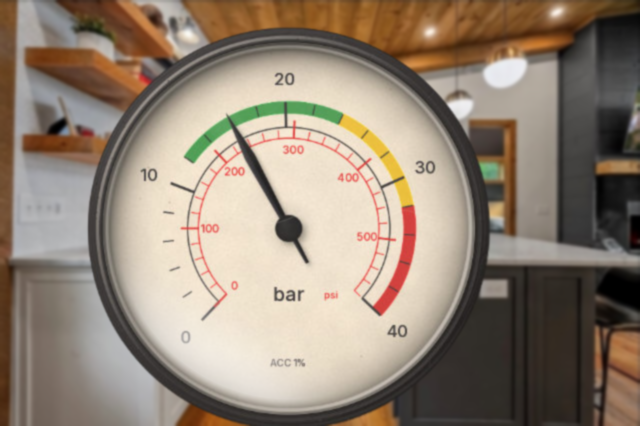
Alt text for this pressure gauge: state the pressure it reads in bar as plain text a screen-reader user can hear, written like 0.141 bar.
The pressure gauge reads 16 bar
